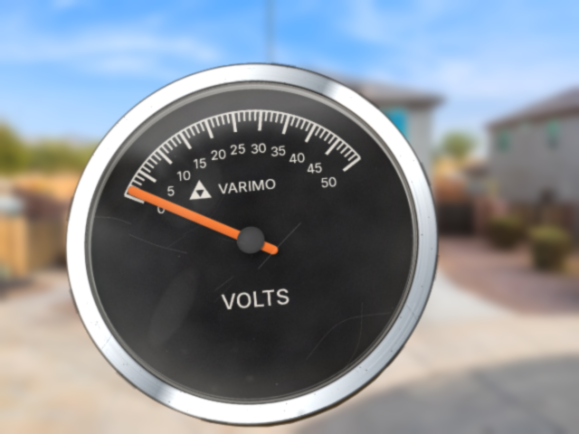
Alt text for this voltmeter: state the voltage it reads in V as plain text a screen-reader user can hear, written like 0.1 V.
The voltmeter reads 1 V
